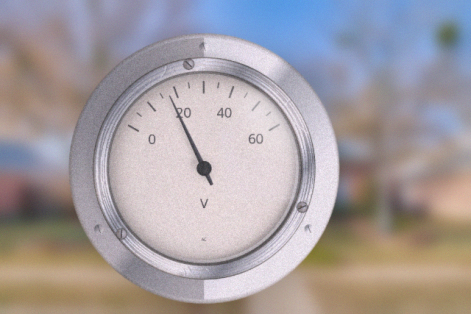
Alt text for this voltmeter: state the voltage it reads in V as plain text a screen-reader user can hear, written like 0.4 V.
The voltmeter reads 17.5 V
